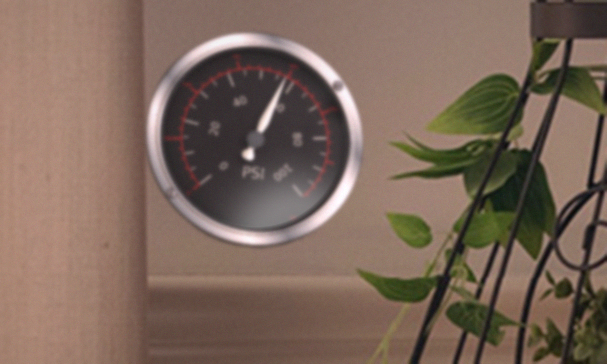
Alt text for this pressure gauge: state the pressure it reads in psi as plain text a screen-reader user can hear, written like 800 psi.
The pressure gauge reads 57.5 psi
